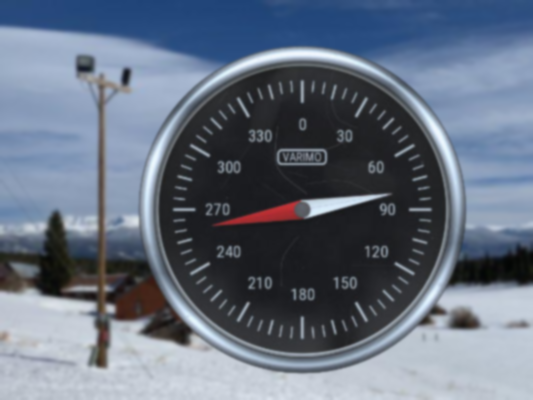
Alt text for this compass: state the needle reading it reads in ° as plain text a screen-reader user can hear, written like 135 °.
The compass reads 260 °
